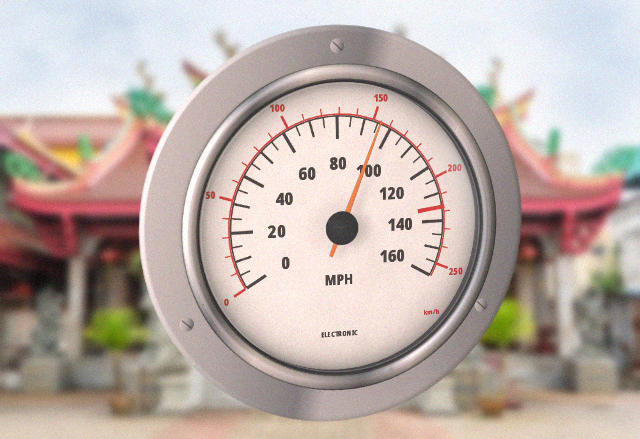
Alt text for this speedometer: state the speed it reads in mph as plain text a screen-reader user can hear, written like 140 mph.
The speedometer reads 95 mph
